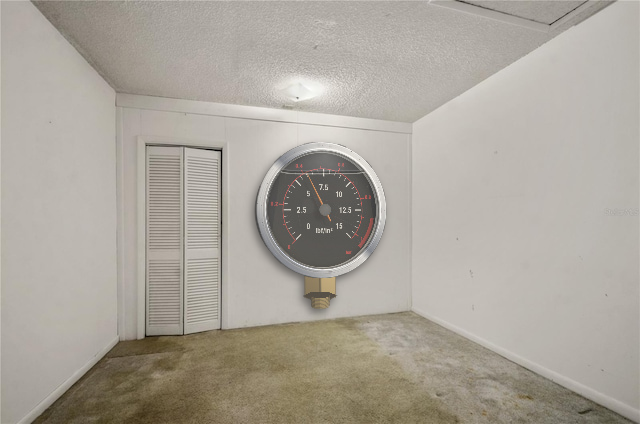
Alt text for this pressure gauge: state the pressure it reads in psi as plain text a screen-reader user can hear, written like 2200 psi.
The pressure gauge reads 6 psi
